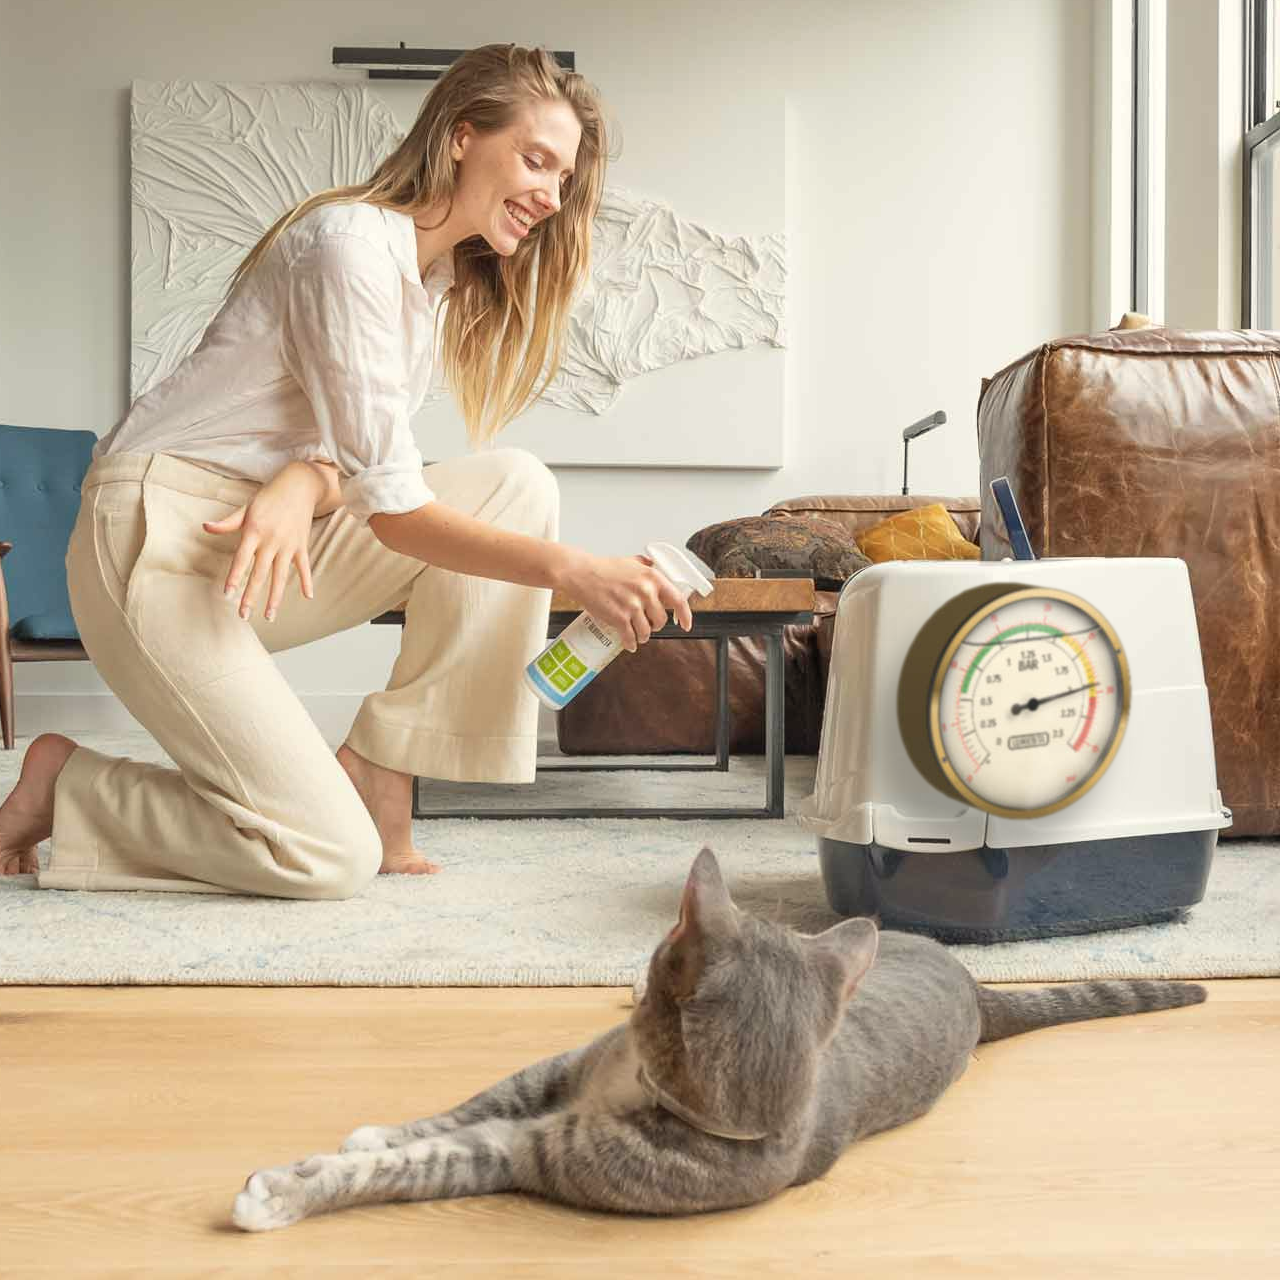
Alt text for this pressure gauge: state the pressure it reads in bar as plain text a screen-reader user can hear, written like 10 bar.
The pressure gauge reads 2 bar
